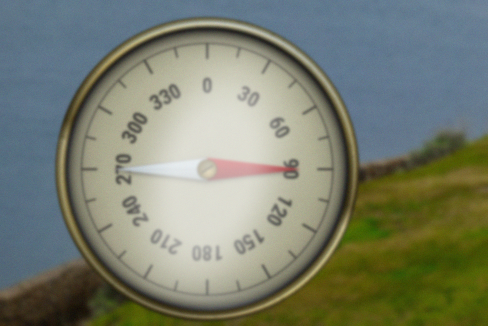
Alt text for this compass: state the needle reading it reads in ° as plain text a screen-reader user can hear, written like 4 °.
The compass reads 90 °
